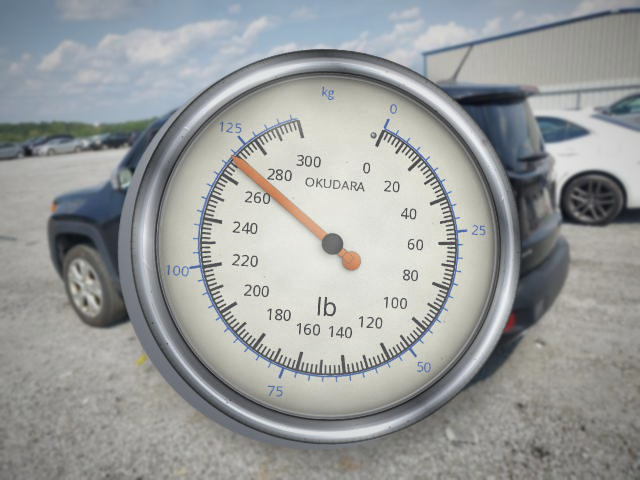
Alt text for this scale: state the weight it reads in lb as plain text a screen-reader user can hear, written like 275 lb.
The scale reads 268 lb
